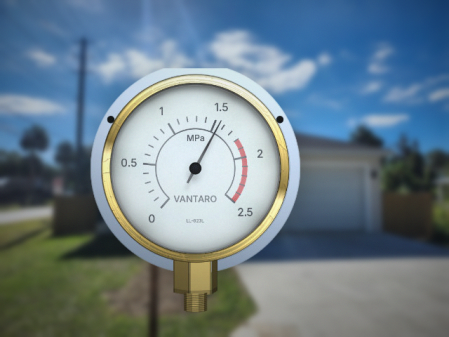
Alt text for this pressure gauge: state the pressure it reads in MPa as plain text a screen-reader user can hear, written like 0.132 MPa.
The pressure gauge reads 1.55 MPa
